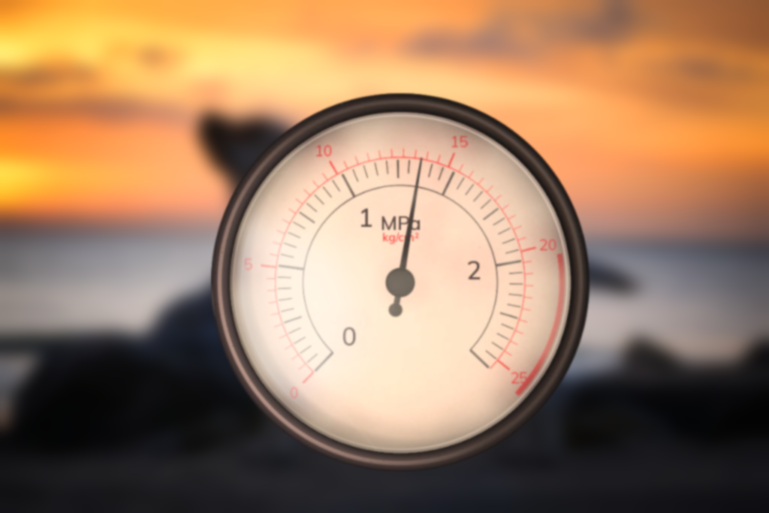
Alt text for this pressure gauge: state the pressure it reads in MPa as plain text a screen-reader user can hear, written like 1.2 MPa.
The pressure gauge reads 1.35 MPa
